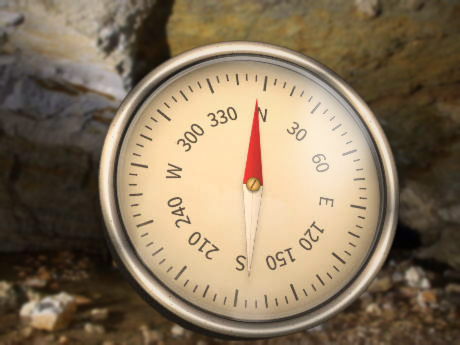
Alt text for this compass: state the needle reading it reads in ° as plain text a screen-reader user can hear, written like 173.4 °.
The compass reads 355 °
